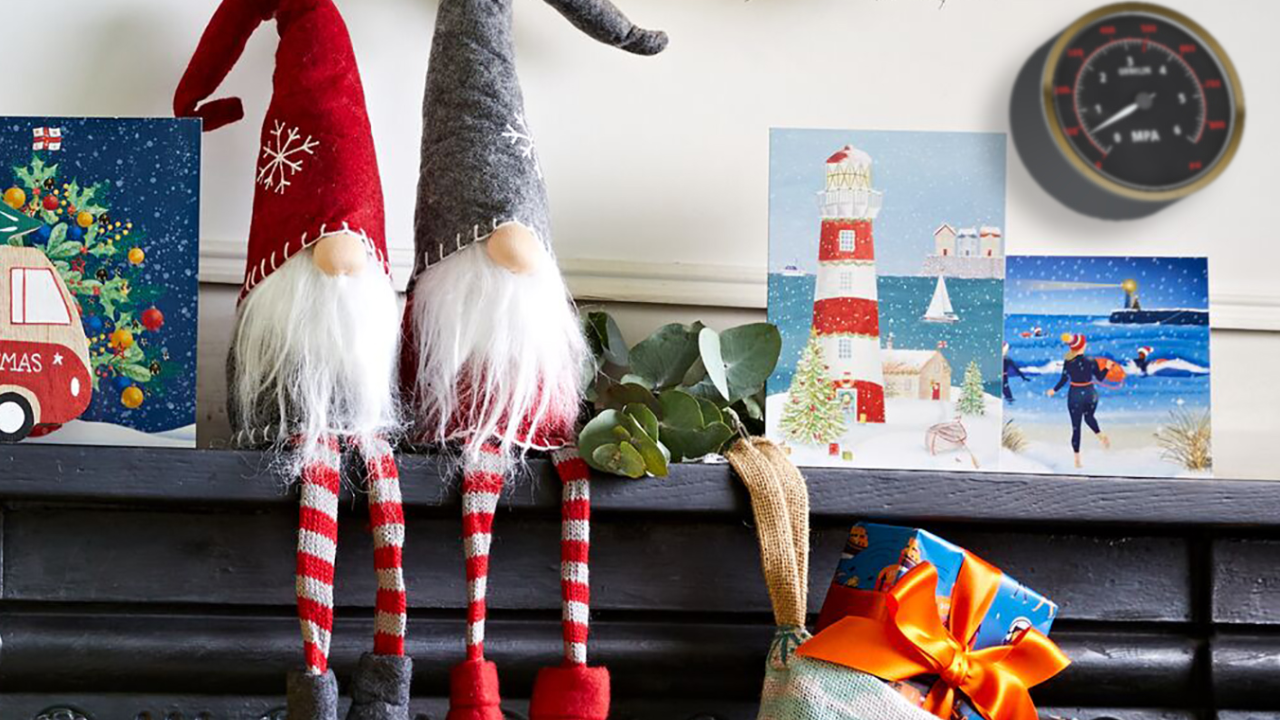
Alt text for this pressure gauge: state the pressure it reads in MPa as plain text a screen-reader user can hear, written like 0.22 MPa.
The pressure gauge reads 0.5 MPa
